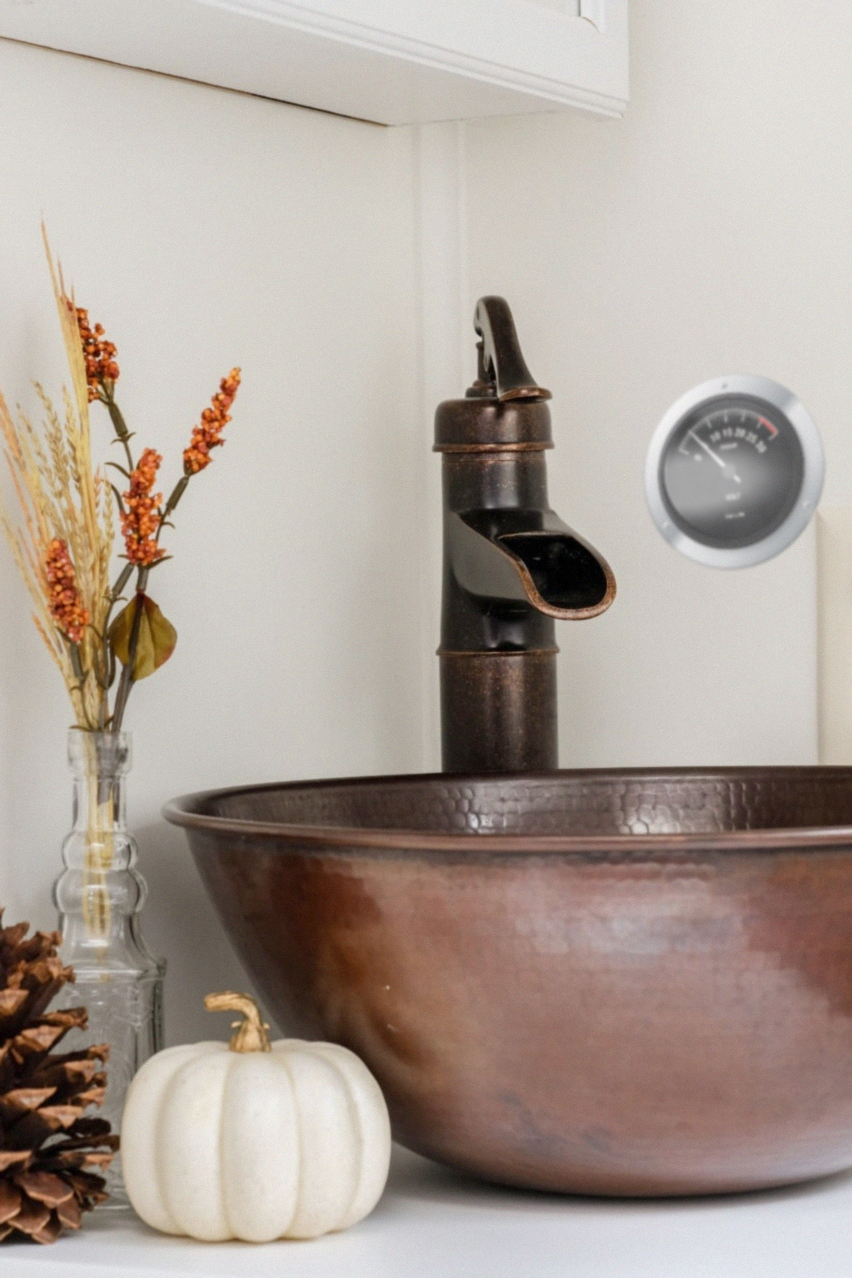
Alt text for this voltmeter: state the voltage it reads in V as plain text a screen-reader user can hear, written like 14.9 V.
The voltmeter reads 5 V
